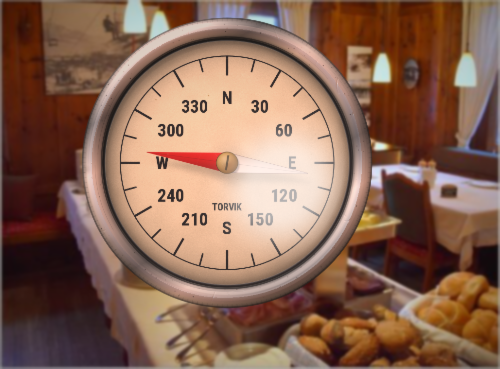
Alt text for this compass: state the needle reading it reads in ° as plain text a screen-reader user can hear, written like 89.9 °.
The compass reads 277.5 °
